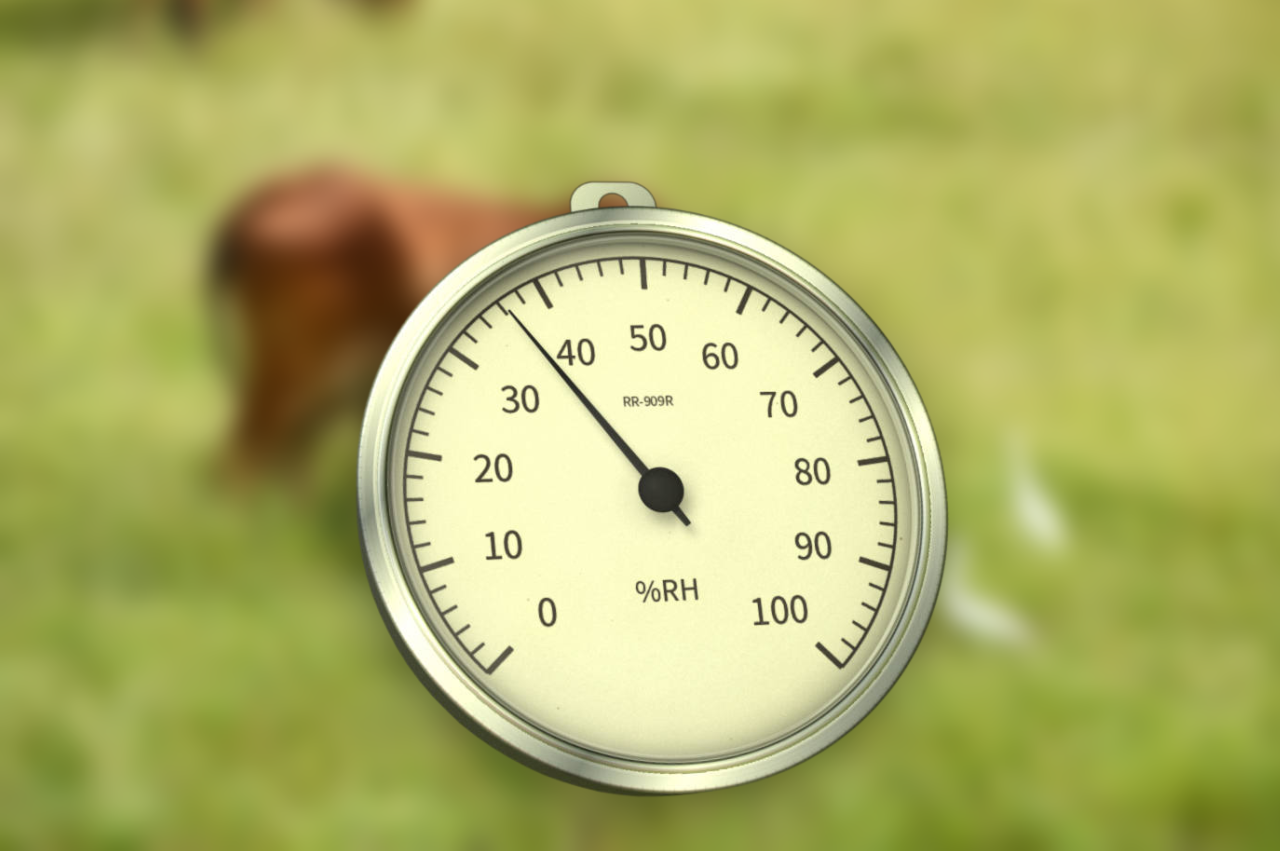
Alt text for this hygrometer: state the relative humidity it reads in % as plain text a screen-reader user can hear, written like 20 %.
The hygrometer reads 36 %
